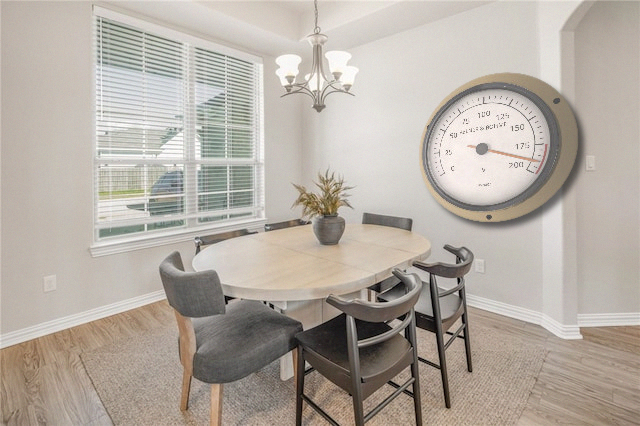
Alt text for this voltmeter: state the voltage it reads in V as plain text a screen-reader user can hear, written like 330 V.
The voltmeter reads 190 V
